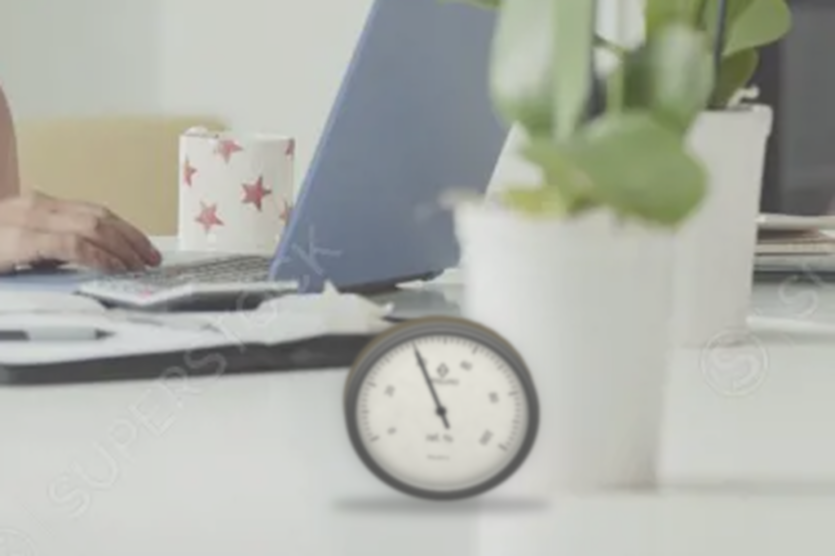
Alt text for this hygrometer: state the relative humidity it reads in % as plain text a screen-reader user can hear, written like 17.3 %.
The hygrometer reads 40 %
